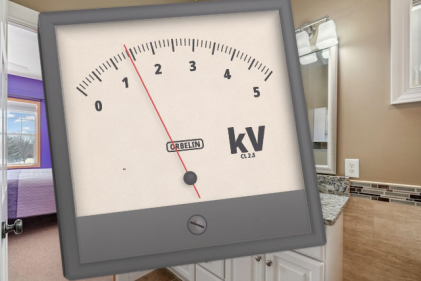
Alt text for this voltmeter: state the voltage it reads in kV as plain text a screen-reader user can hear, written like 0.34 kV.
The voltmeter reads 1.4 kV
